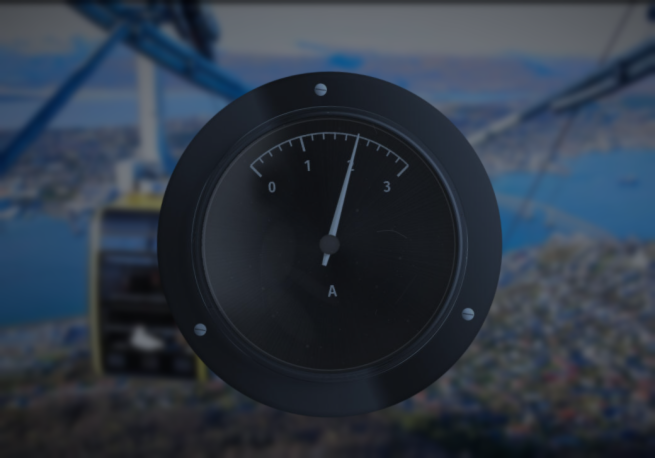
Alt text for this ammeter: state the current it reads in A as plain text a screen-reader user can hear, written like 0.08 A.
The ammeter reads 2 A
